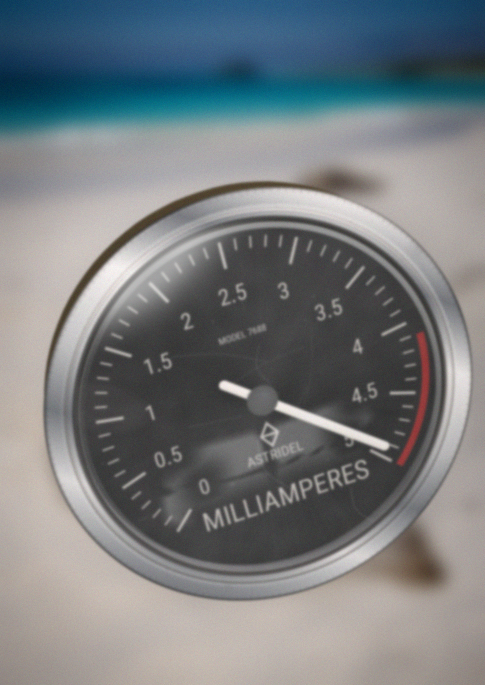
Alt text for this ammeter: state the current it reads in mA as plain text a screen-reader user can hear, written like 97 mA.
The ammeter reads 4.9 mA
